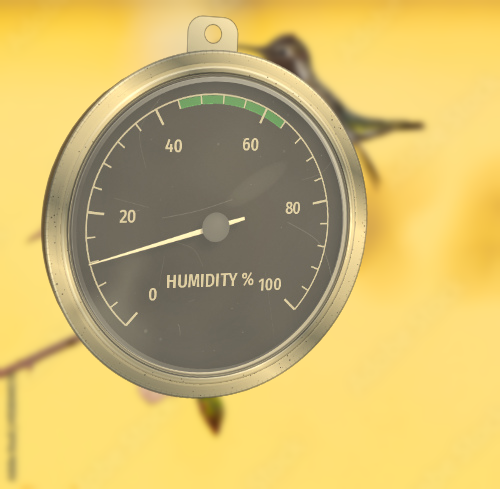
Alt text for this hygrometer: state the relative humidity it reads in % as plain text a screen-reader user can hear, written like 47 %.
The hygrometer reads 12 %
